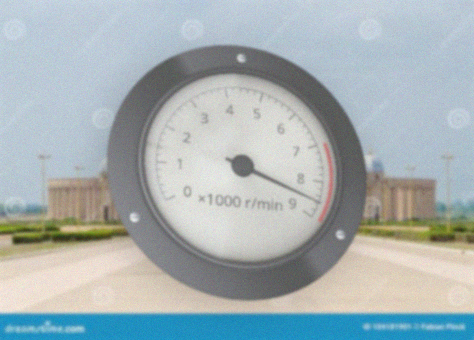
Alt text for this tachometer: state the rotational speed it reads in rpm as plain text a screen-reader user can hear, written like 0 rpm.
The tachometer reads 8600 rpm
